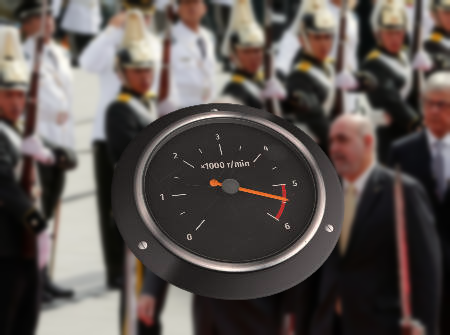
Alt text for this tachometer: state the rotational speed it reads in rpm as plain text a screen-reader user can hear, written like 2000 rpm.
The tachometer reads 5500 rpm
